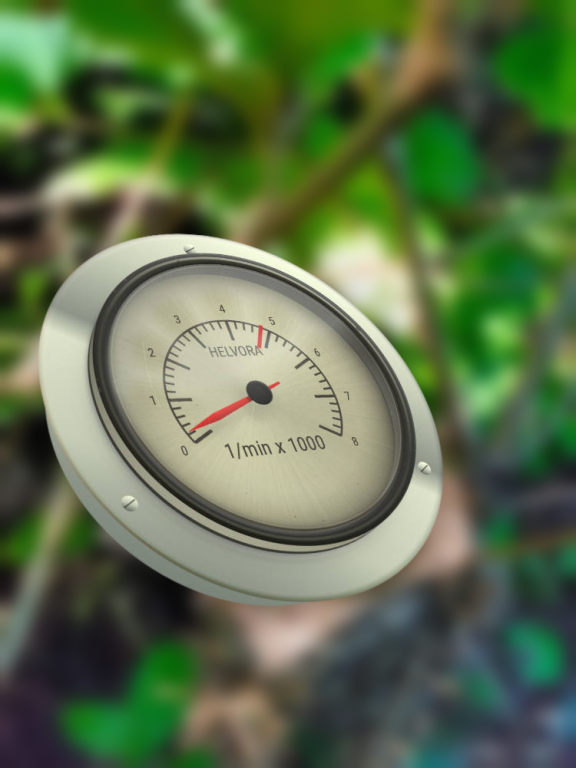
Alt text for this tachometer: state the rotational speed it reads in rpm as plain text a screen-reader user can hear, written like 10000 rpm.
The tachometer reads 200 rpm
